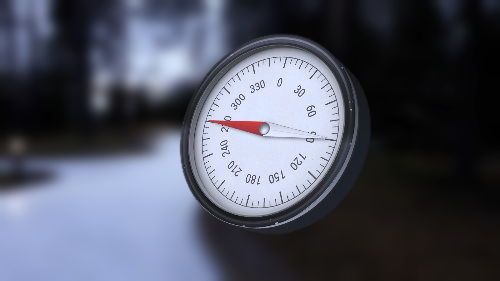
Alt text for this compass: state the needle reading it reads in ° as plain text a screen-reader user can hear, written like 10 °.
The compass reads 270 °
